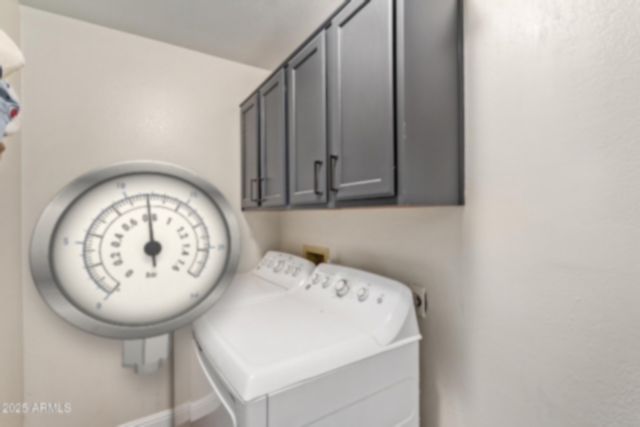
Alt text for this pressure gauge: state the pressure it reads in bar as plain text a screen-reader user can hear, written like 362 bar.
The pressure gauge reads 0.8 bar
